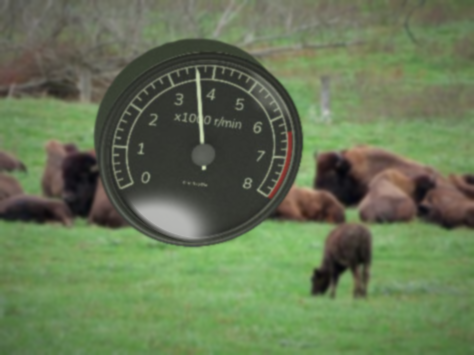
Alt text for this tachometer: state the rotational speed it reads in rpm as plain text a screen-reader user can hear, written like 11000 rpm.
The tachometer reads 3600 rpm
